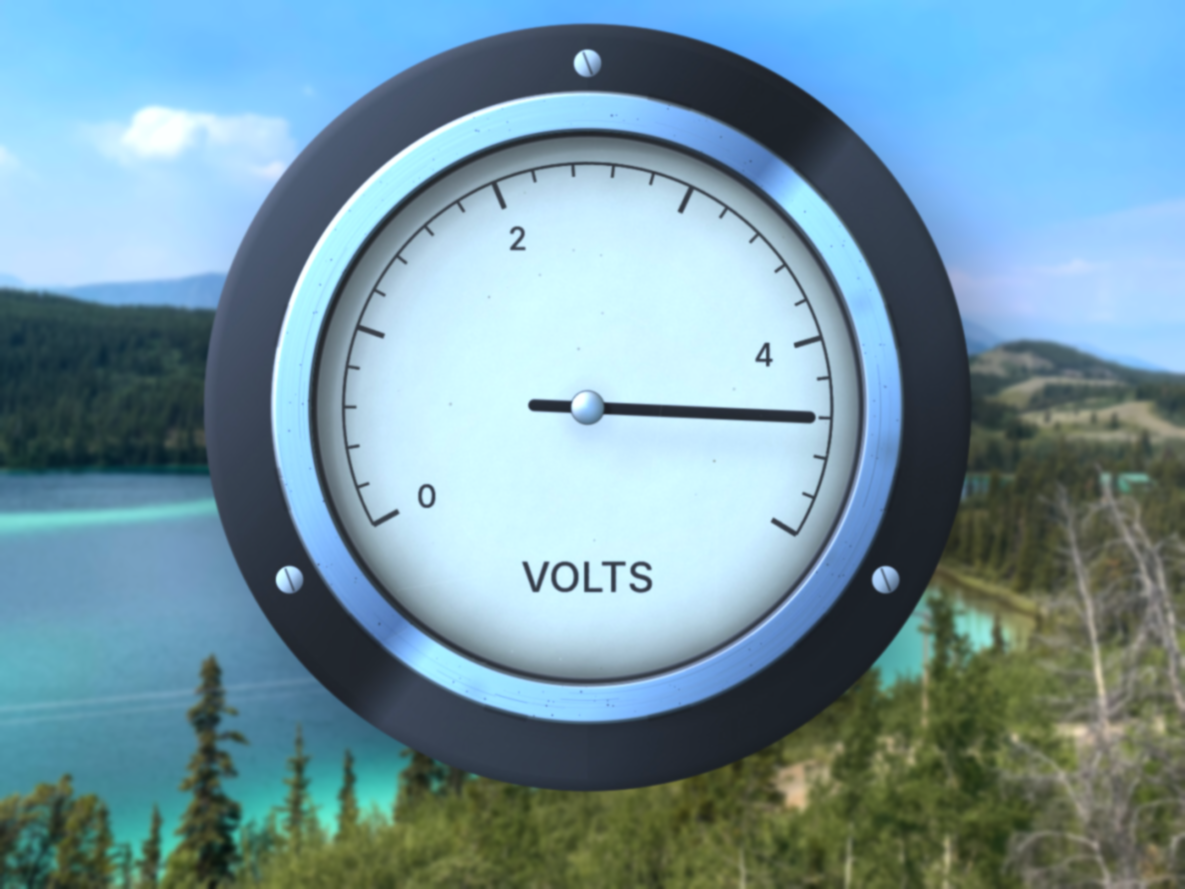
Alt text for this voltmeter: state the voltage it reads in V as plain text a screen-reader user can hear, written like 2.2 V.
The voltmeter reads 4.4 V
